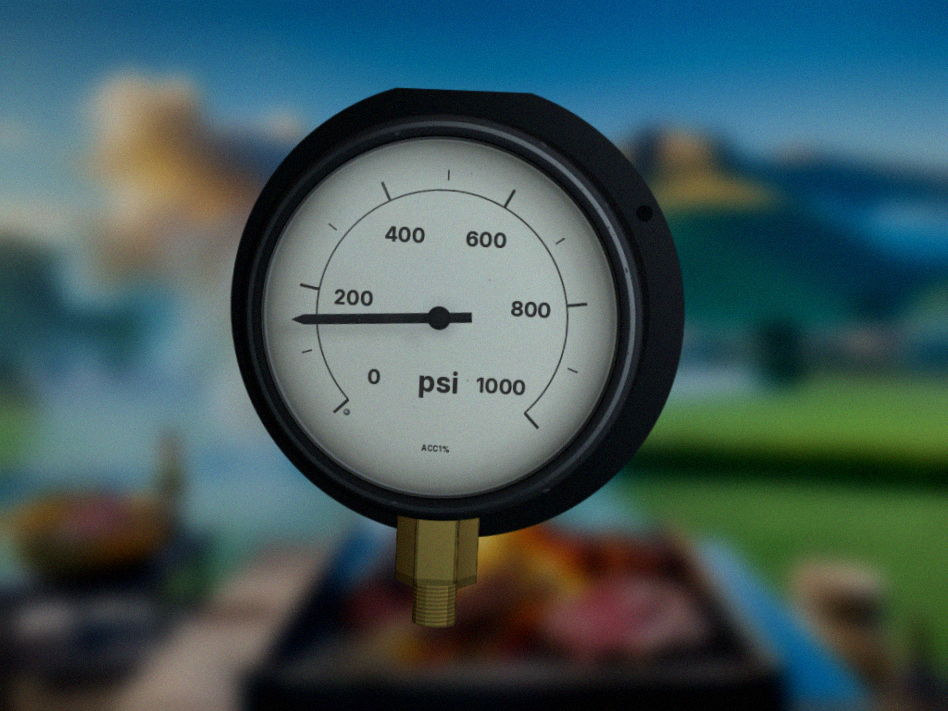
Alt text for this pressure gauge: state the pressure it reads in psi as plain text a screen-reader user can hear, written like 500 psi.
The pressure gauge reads 150 psi
